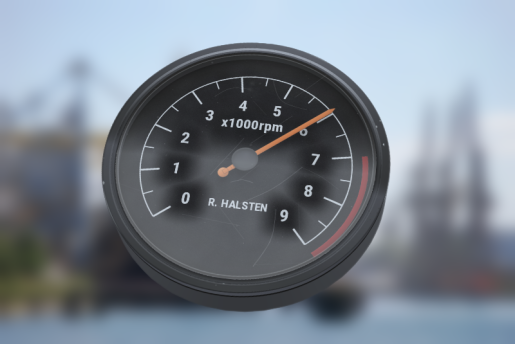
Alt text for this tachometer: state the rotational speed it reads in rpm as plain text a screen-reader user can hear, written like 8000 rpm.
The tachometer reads 6000 rpm
